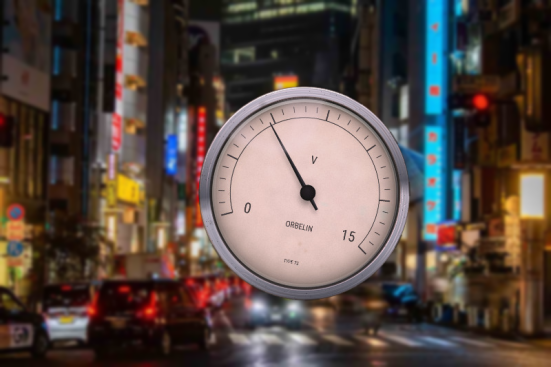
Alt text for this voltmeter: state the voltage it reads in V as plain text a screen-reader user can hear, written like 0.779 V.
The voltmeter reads 4.75 V
